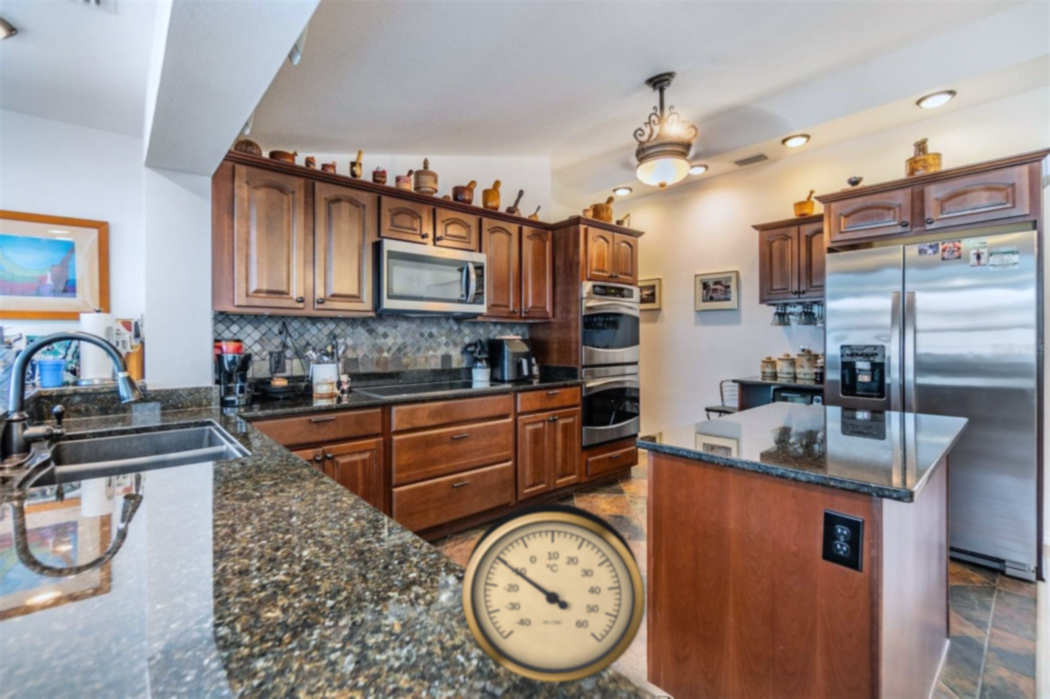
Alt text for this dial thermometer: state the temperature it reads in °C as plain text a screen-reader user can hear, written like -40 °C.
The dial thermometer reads -10 °C
